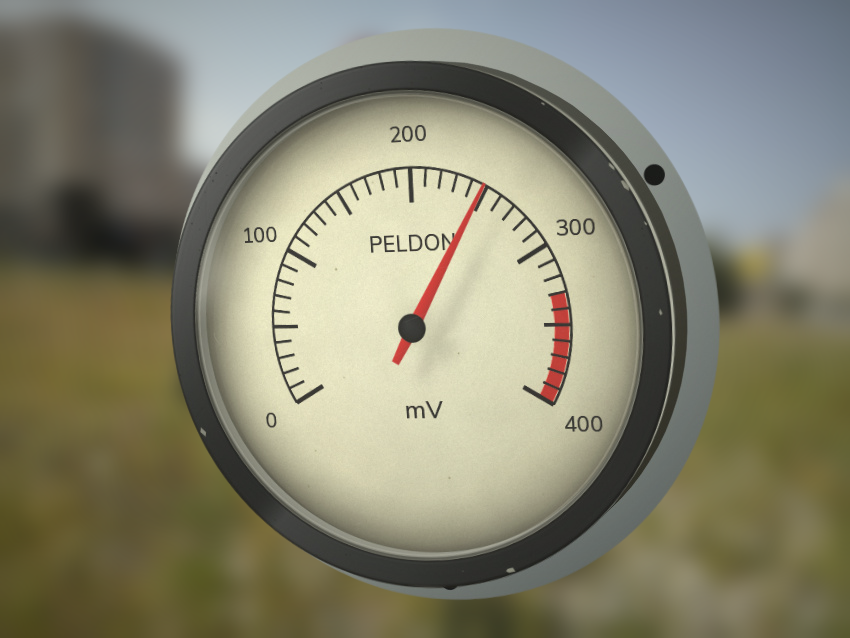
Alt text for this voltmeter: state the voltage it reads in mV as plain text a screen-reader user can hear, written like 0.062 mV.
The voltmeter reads 250 mV
